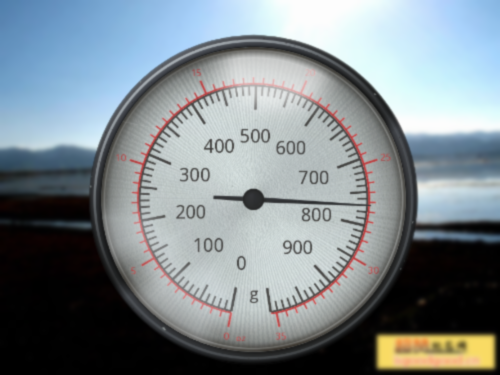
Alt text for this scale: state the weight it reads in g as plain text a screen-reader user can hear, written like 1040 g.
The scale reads 770 g
